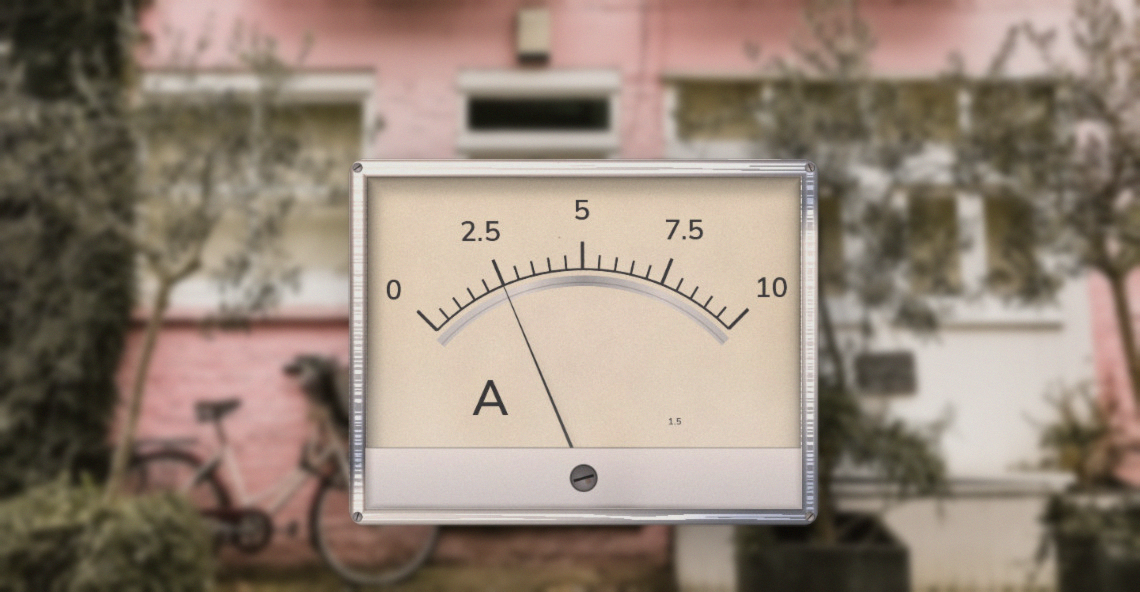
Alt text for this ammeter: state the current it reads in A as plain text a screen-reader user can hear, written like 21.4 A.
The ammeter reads 2.5 A
